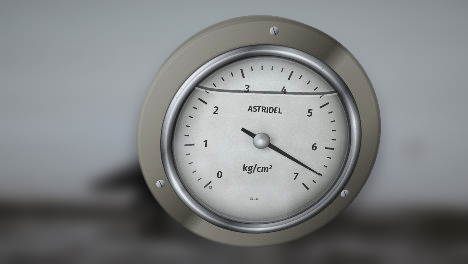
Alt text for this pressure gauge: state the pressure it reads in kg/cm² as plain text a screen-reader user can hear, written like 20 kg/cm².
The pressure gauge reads 6.6 kg/cm²
